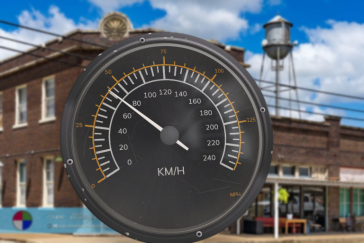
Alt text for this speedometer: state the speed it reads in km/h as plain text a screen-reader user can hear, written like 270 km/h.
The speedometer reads 70 km/h
